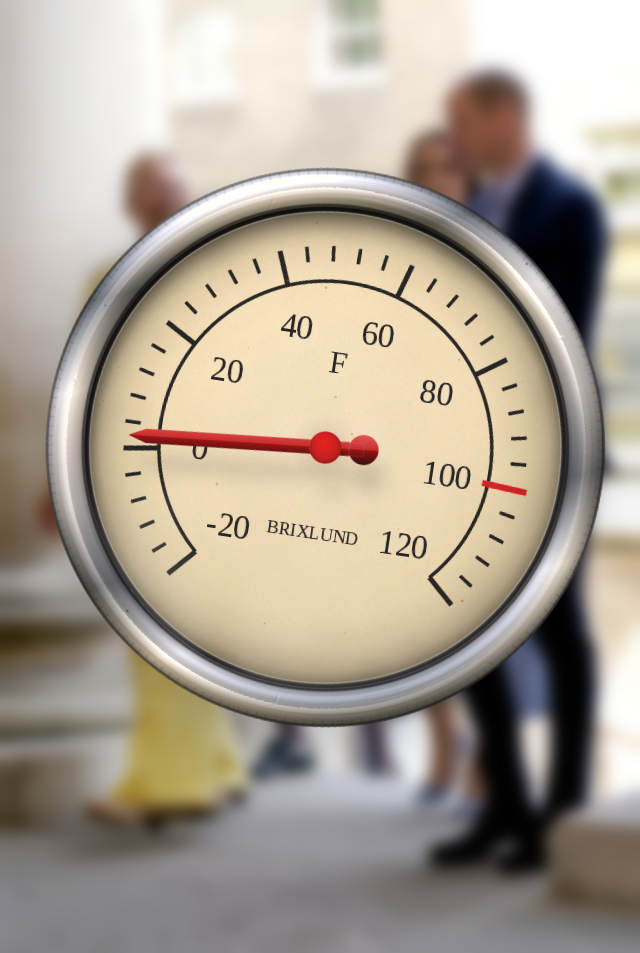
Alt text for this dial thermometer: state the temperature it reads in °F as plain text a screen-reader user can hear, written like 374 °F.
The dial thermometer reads 2 °F
